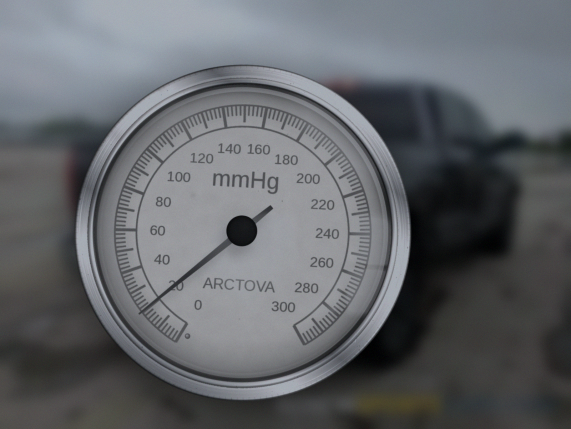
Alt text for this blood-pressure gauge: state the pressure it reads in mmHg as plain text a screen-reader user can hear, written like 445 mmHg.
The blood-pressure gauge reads 20 mmHg
